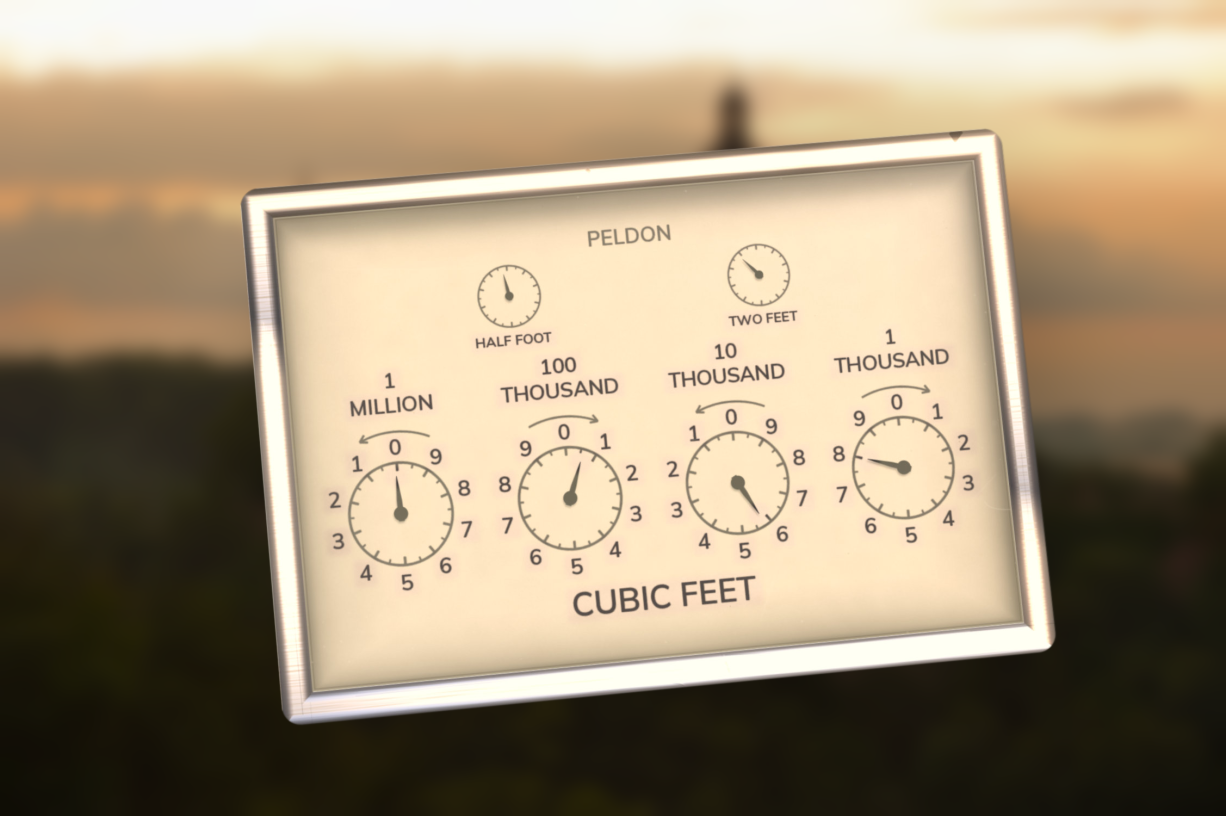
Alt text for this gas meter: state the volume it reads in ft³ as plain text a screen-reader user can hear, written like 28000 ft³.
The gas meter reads 5800 ft³
